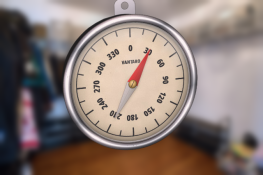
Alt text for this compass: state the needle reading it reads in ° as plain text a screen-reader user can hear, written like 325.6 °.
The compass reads 30 °
